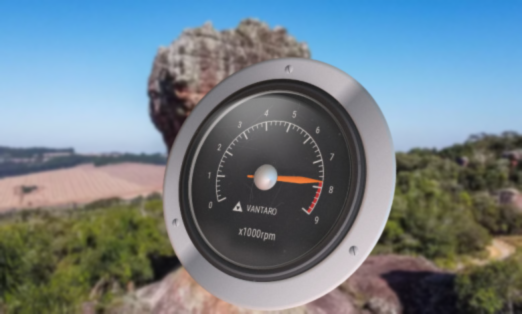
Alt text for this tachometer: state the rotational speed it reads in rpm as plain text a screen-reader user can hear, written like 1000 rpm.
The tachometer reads 7800 rpm
